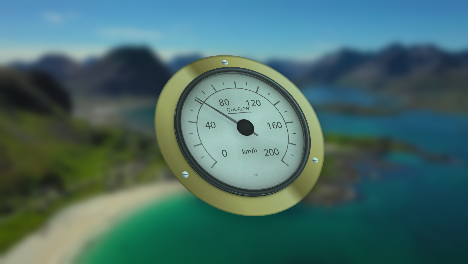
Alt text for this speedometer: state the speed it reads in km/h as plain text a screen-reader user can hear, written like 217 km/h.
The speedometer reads 60 km/h
